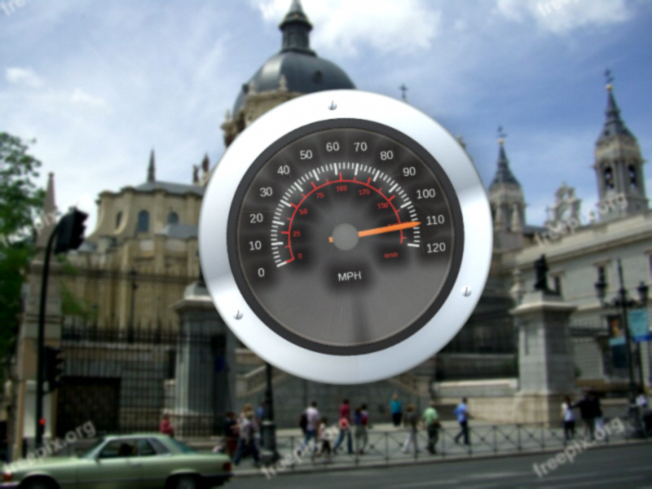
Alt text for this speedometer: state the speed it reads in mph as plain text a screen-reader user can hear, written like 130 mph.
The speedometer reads 110 mph
